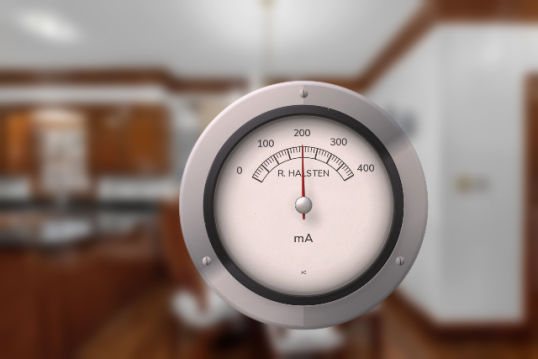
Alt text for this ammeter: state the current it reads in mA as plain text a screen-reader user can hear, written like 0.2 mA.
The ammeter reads 200 mA
